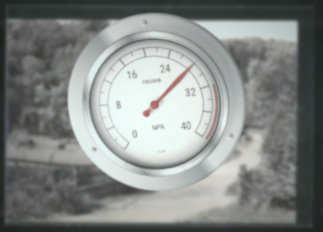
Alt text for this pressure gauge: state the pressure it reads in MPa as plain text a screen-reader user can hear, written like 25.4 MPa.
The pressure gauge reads 28 MPa
